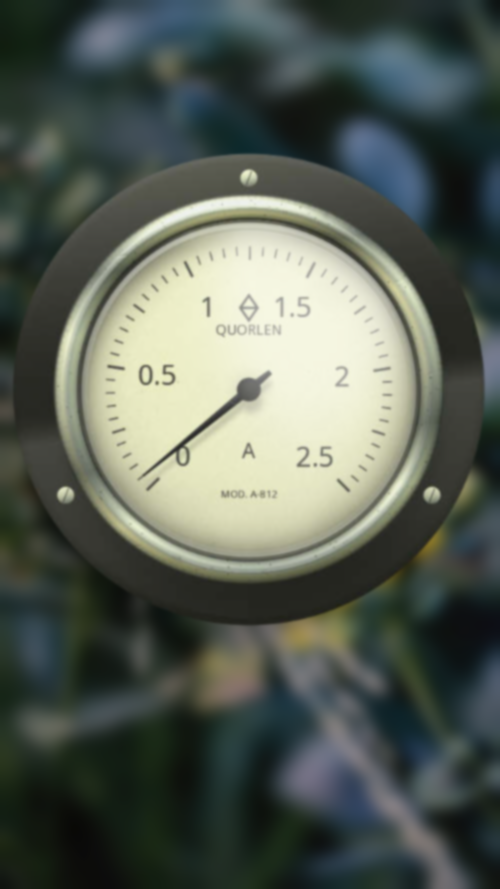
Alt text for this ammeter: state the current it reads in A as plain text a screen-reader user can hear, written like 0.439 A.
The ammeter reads 0.05 A
